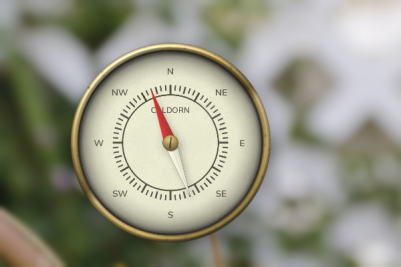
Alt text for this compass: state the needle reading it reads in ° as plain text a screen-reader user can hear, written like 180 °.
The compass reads 340 °
